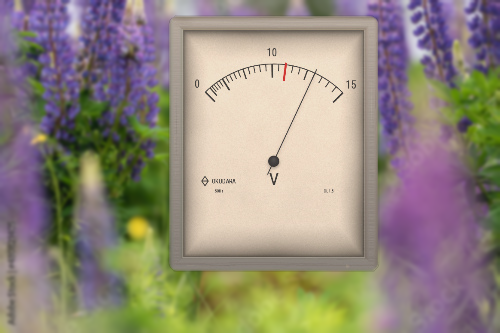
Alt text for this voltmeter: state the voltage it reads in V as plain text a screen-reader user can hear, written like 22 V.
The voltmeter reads 13 V
